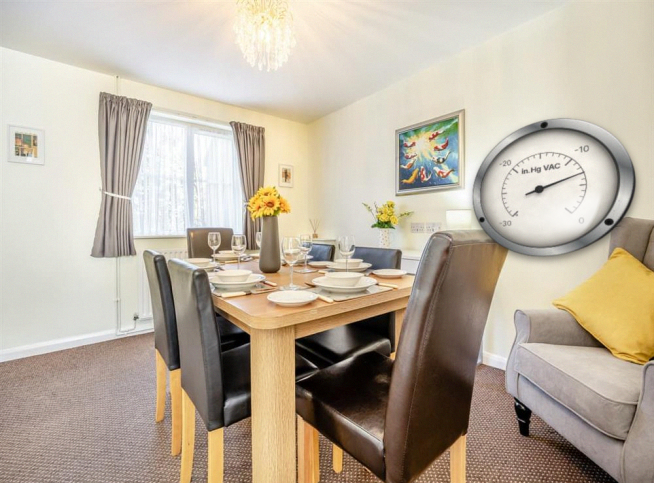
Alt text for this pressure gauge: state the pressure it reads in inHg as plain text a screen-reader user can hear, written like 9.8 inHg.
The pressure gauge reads -7 inHg
